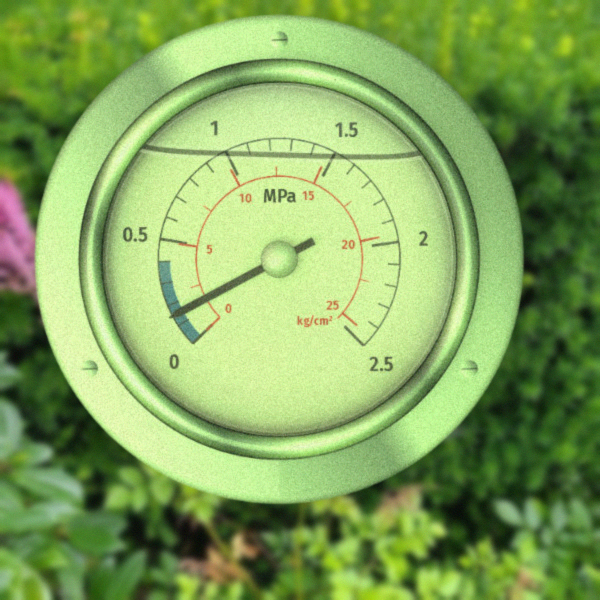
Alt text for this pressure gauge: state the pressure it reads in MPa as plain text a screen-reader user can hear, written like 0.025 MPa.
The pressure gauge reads 0.15 MPa
